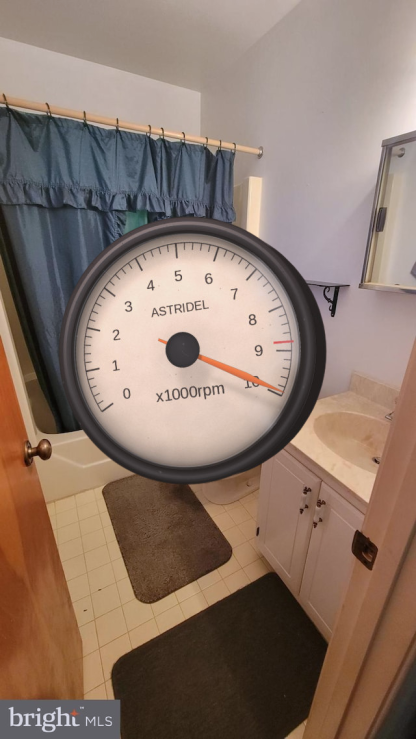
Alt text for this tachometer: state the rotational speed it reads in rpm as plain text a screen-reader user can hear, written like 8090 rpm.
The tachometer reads 9900 rpm
